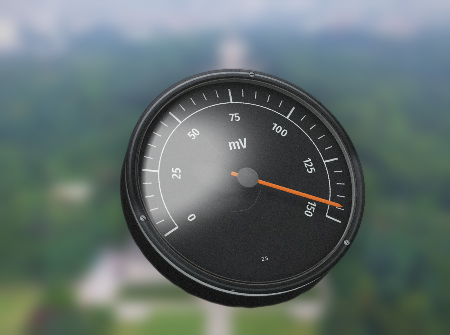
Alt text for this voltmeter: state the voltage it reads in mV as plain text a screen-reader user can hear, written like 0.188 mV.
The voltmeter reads 145 mV
